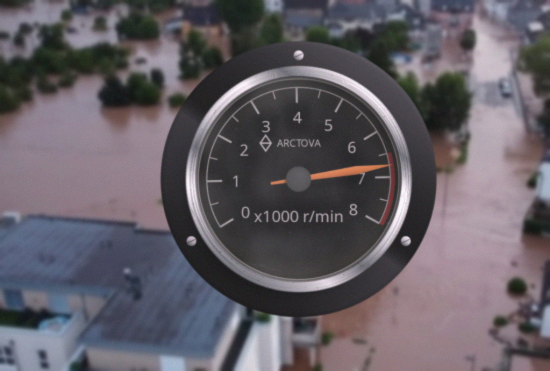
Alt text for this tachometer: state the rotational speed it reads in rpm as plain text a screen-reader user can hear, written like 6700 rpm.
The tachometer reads 6750 rpm
